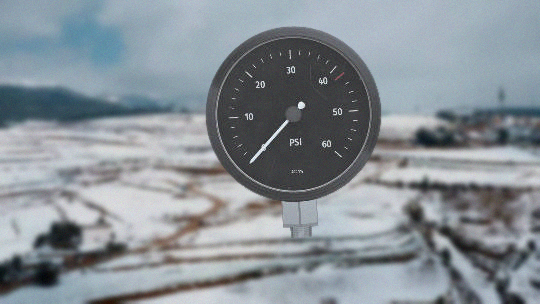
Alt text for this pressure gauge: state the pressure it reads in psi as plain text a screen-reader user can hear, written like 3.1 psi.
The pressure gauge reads 0 psi
